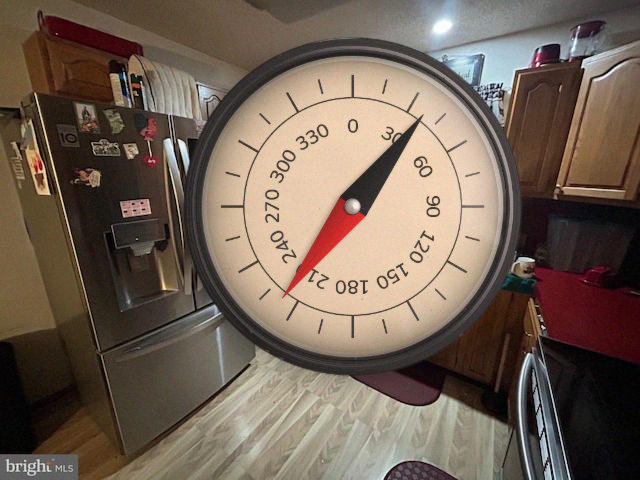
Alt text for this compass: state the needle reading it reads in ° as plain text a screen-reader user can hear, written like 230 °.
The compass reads 217.5 °
